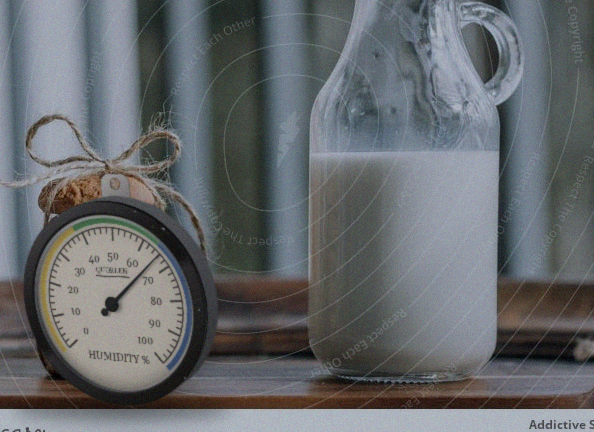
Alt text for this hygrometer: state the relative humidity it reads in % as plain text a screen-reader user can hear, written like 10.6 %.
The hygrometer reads 66 %
